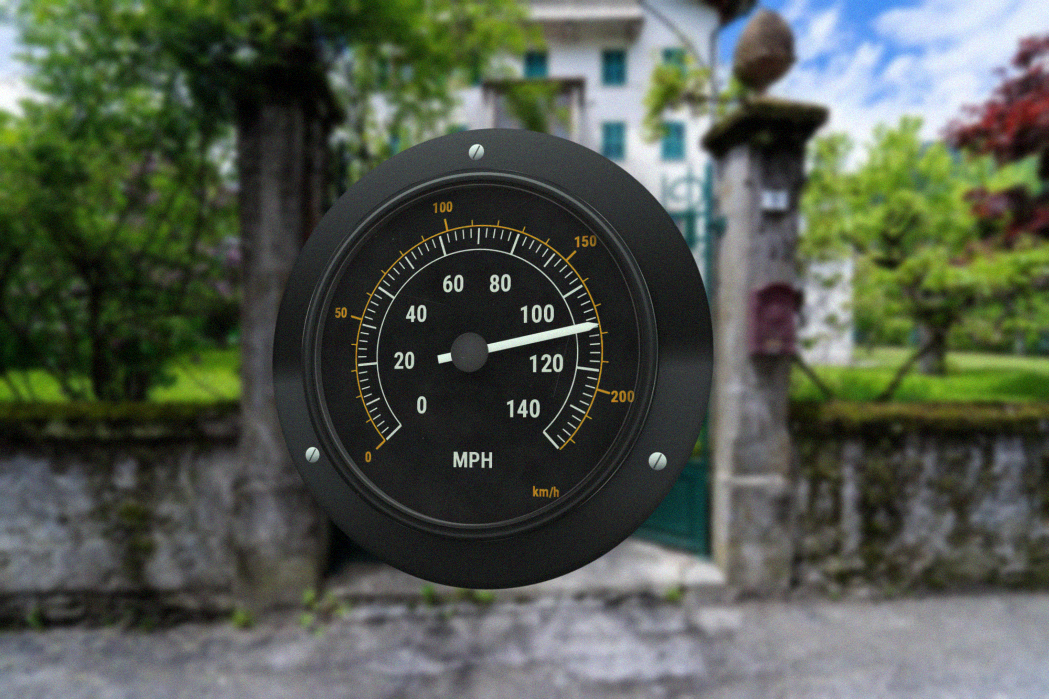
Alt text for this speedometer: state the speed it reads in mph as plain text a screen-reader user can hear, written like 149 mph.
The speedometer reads 110 mph
